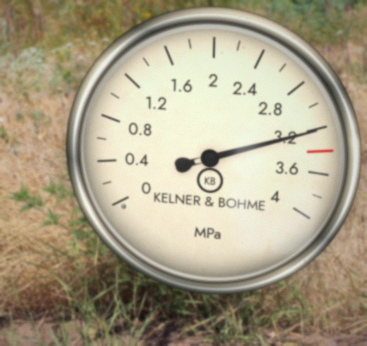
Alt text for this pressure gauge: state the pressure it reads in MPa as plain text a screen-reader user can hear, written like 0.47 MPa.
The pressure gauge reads 3.2 MPa
